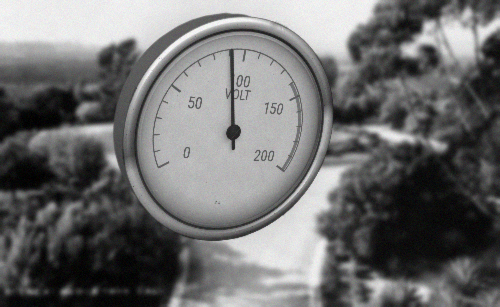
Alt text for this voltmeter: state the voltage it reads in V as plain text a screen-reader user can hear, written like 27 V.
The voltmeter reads 90 V
